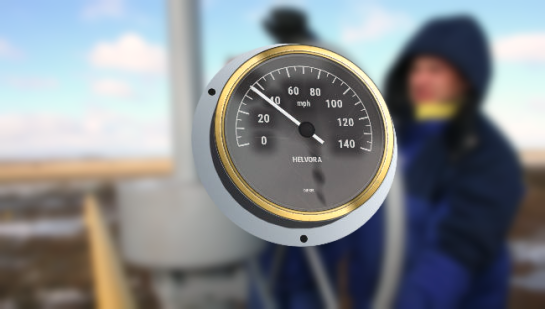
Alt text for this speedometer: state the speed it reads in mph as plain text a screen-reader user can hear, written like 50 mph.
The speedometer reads 35 mph
